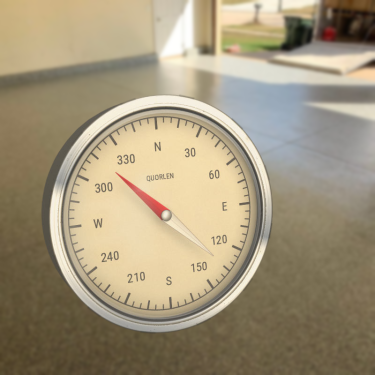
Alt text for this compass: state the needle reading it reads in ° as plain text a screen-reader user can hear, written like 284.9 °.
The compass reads 315 °
